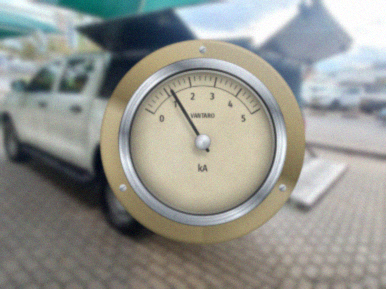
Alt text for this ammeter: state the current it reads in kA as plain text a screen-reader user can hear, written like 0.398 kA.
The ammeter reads 1.2 kA
